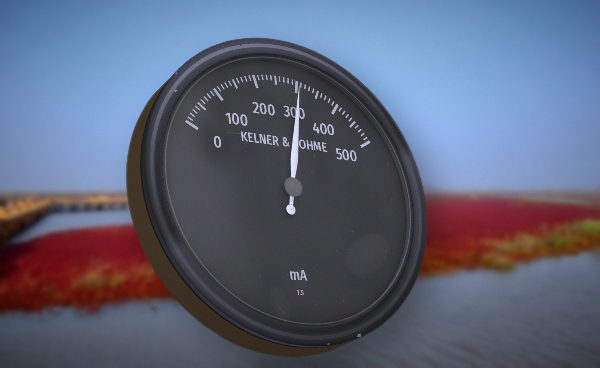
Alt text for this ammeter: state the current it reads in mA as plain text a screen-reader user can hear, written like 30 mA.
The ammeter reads 300 mA
